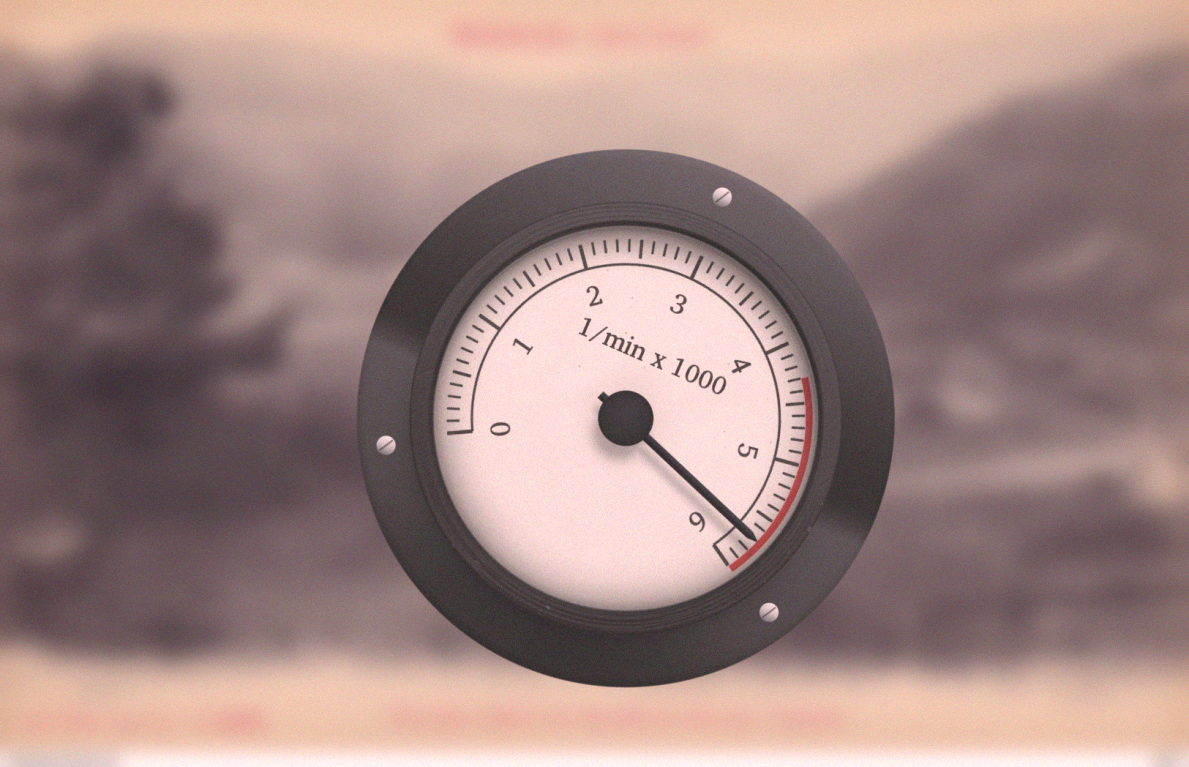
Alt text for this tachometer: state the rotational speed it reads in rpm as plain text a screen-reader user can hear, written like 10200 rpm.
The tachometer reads 5700 rpm
